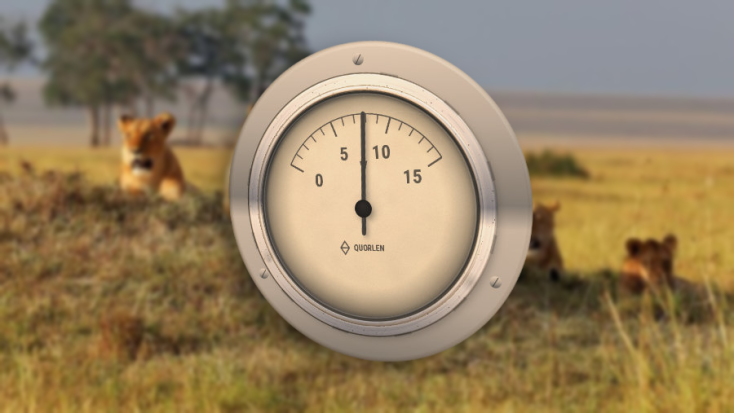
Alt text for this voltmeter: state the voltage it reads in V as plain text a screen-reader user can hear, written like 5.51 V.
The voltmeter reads 8 V
